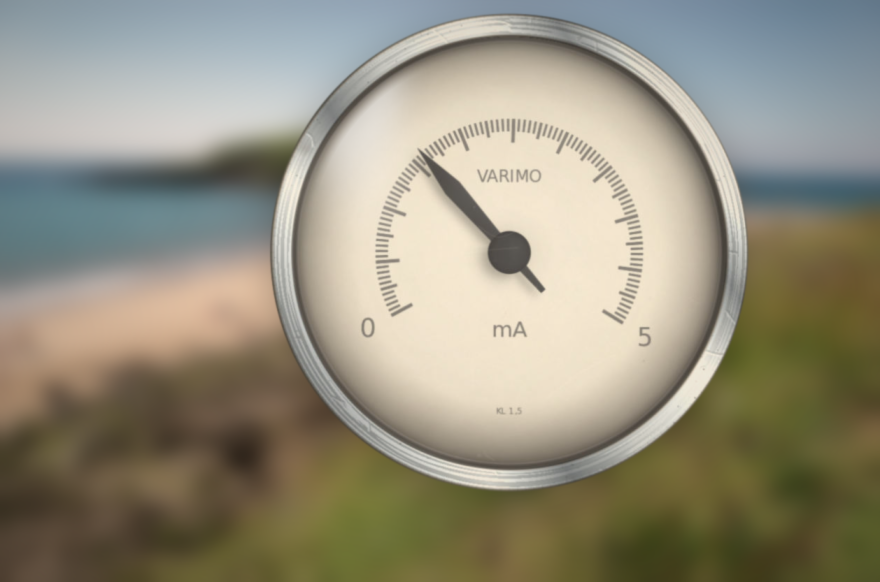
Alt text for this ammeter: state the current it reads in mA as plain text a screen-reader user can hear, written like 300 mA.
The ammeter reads 1.6 mA
